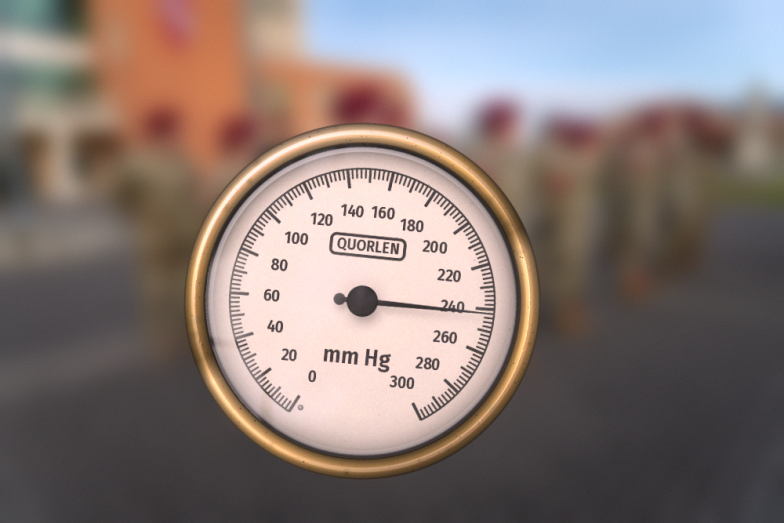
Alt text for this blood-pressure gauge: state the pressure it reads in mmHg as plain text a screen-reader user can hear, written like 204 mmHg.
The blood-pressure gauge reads 242 mmHg
